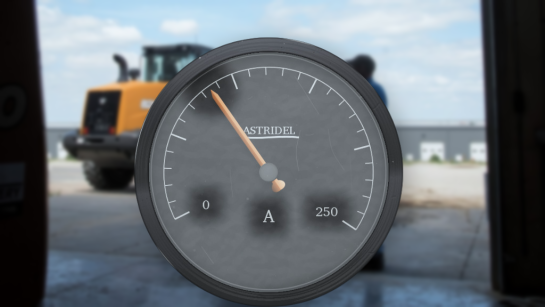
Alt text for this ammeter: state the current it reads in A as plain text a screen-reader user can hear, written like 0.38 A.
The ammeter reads 85 A
